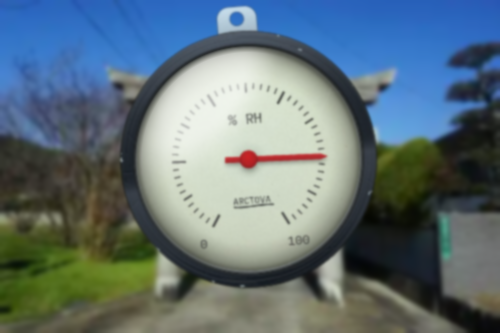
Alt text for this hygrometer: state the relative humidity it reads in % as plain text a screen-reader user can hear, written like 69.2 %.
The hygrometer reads 80 %
